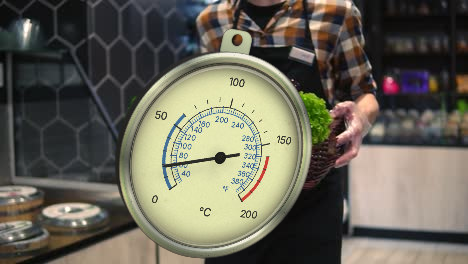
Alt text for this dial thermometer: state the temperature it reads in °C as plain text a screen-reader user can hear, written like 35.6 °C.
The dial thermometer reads 20 °C
